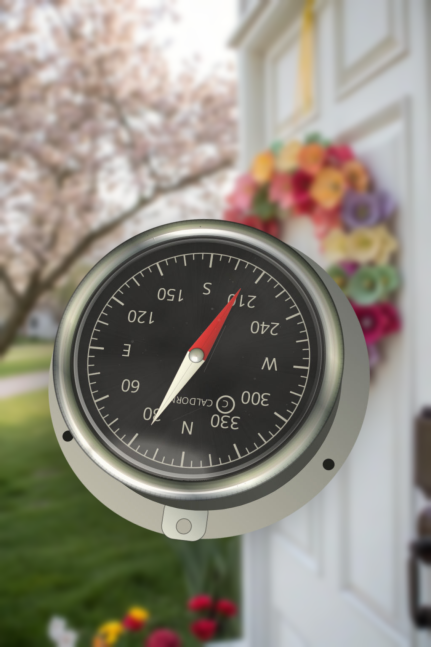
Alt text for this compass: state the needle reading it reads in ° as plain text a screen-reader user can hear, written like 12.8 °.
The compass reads 205 °
